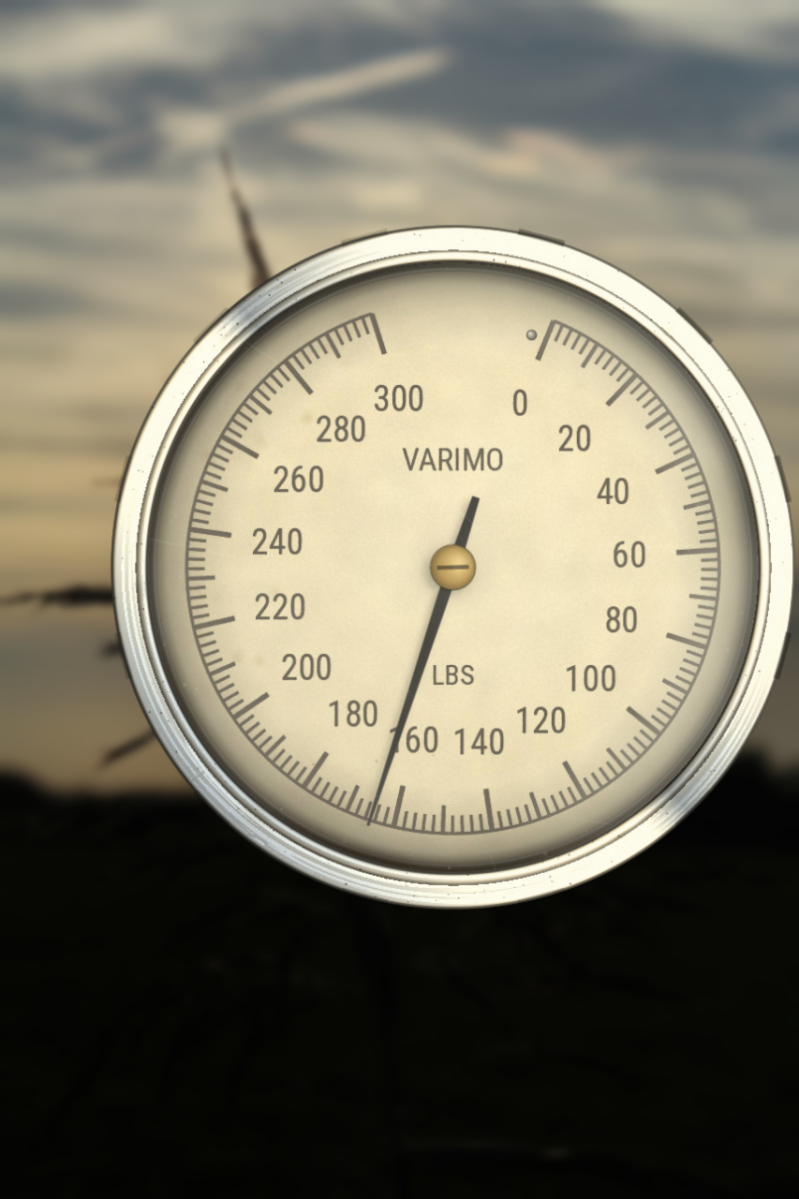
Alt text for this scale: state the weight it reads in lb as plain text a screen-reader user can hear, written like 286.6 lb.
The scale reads 165 lb
